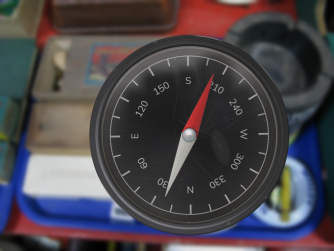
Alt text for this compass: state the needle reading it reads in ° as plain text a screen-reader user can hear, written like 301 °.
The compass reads 202.5 °
